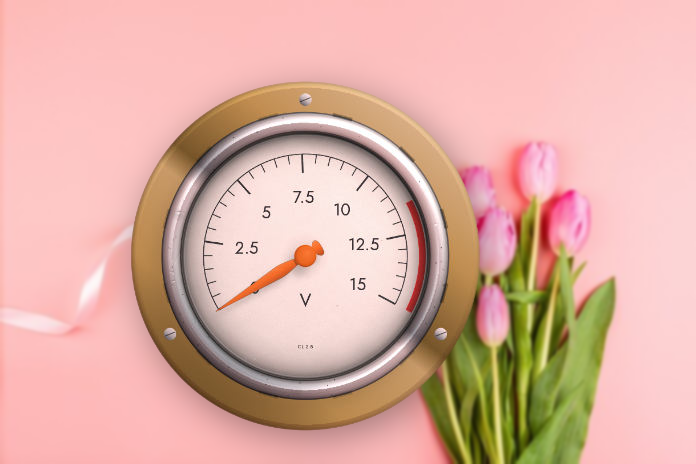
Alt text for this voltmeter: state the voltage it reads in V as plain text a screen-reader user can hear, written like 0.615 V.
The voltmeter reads 0 V
